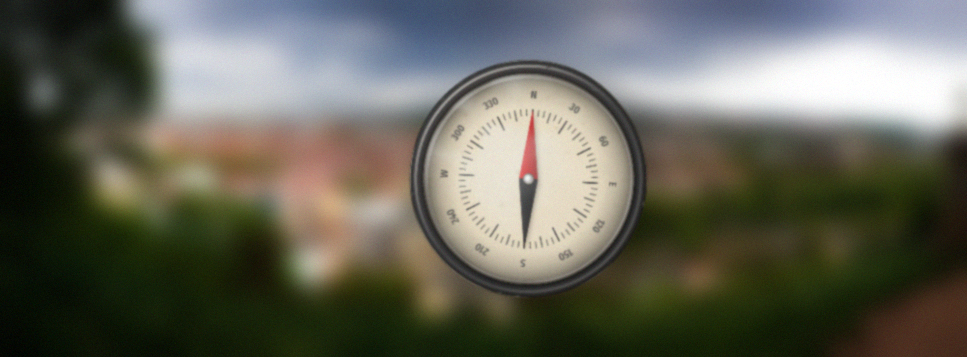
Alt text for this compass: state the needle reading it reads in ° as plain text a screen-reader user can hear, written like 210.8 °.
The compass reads 0 °
